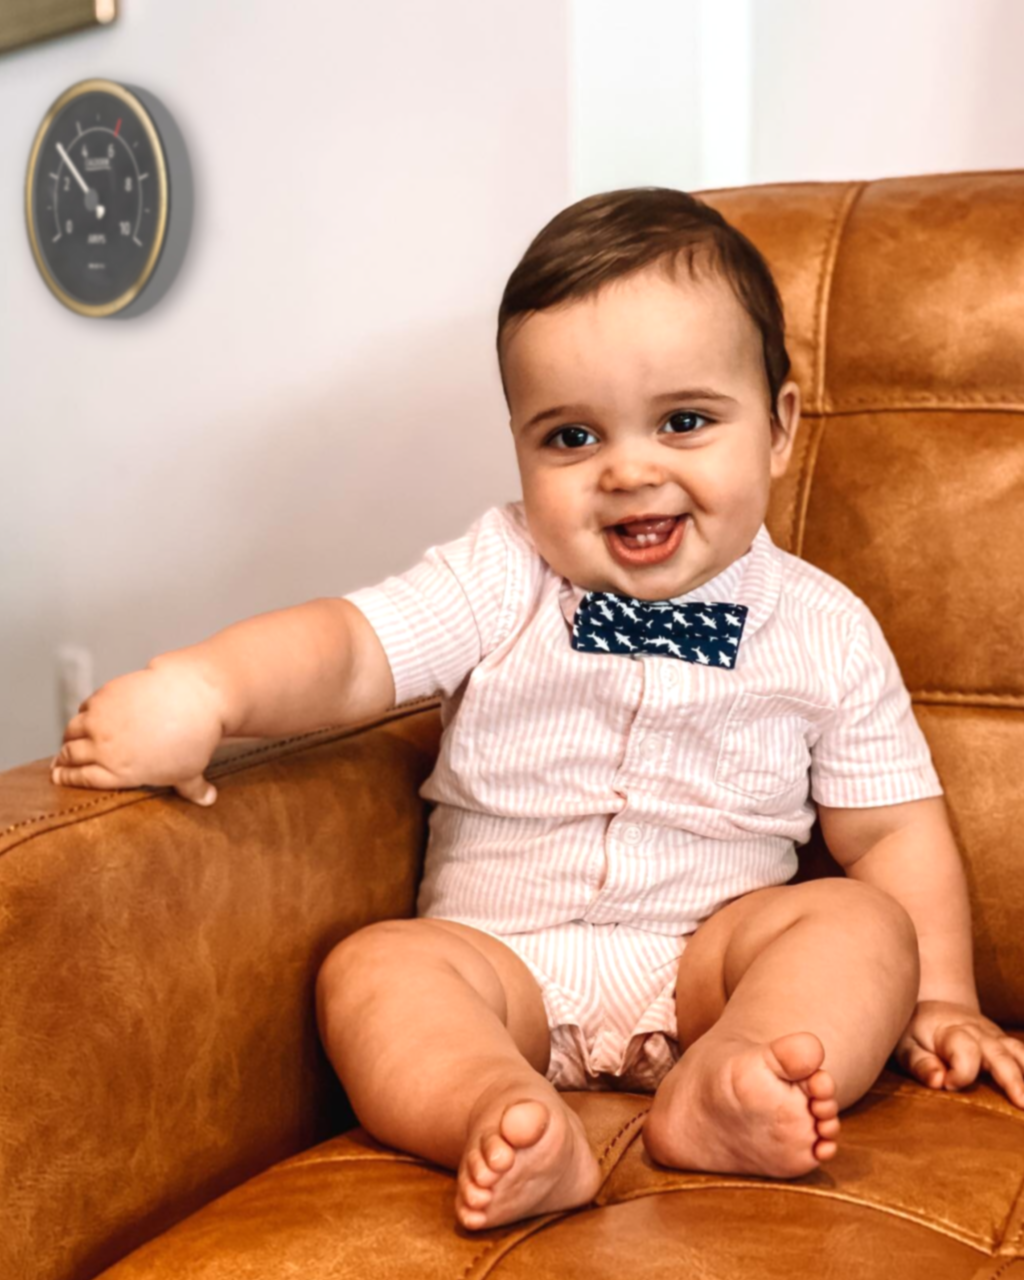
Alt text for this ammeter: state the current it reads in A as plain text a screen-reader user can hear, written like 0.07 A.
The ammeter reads 3 A
